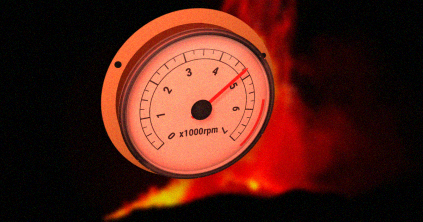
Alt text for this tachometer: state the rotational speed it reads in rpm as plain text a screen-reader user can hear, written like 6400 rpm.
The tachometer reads 4750 rpm
